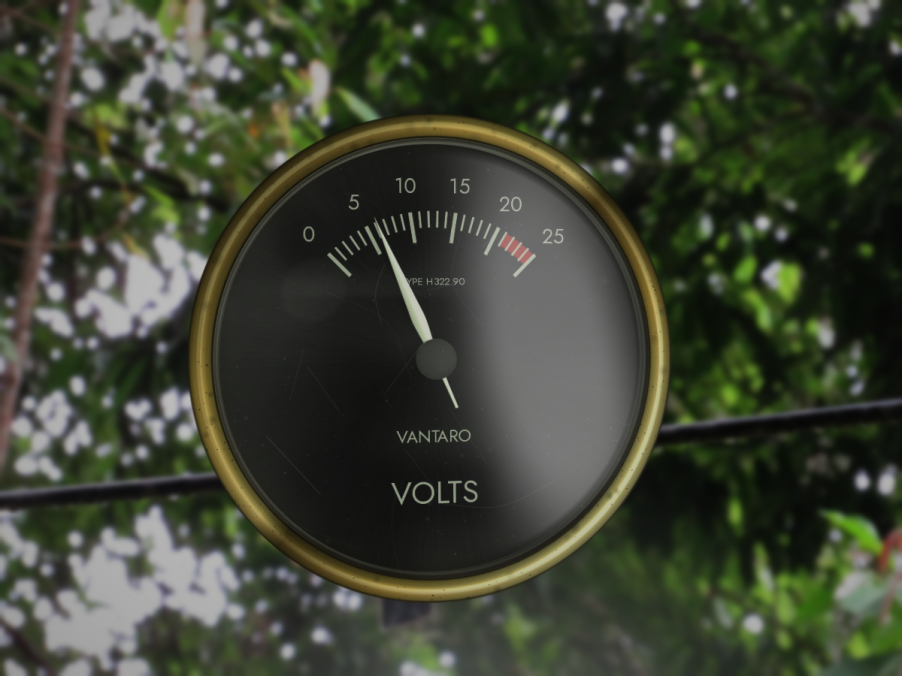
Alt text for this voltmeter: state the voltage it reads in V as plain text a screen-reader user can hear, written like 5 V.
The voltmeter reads 6 V
